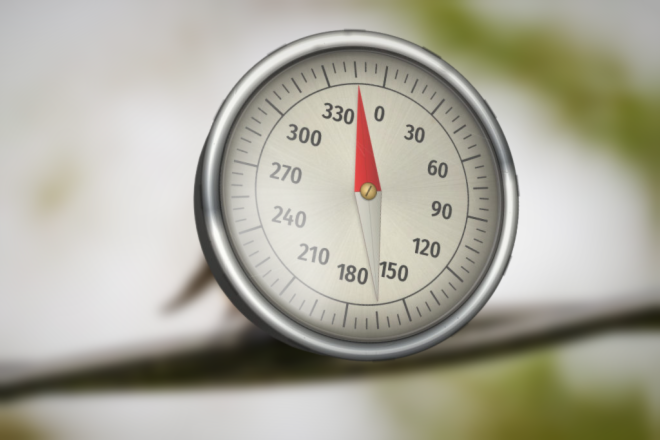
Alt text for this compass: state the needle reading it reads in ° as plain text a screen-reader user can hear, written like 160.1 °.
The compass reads 345 °
